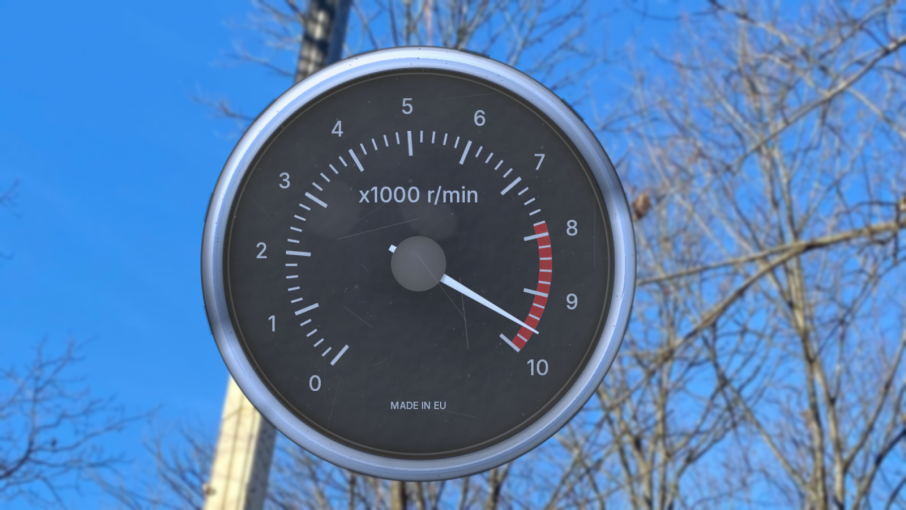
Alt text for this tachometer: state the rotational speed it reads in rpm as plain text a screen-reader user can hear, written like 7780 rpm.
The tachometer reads 9600 rpm
